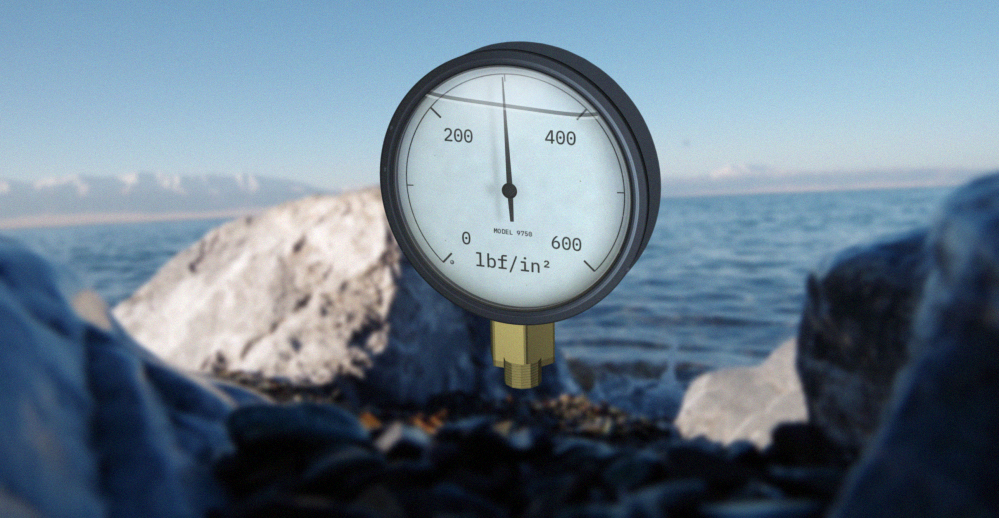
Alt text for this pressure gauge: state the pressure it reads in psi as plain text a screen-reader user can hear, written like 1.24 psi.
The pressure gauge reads 300 psi
